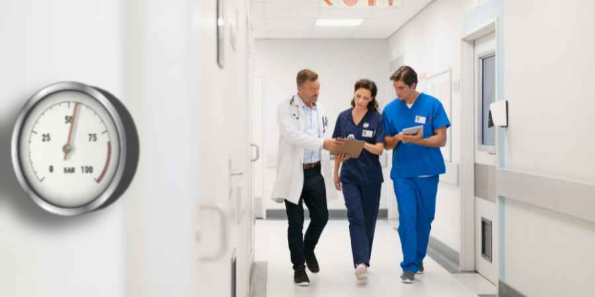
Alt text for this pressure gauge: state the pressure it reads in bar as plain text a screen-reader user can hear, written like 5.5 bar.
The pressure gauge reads 55 bar
